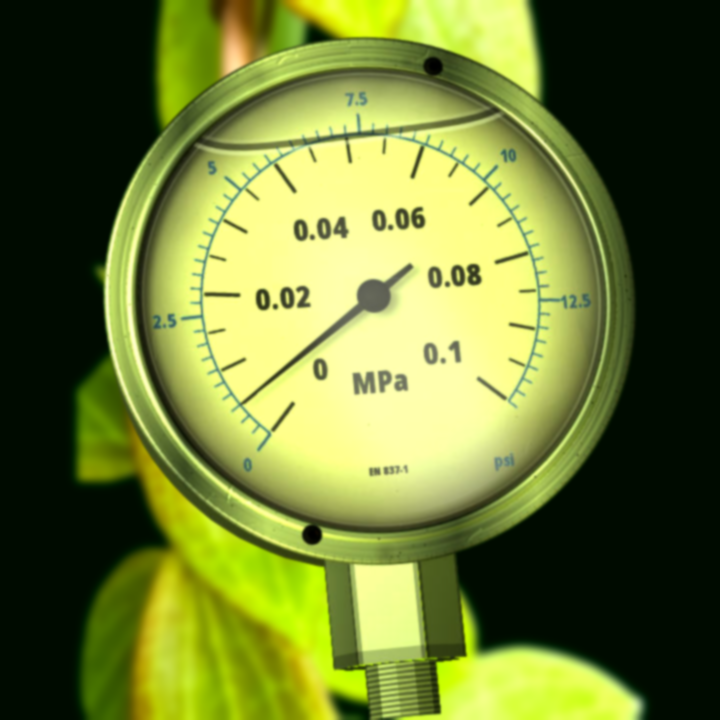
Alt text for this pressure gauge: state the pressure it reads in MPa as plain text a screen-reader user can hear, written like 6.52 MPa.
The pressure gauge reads 0.005 MPa
